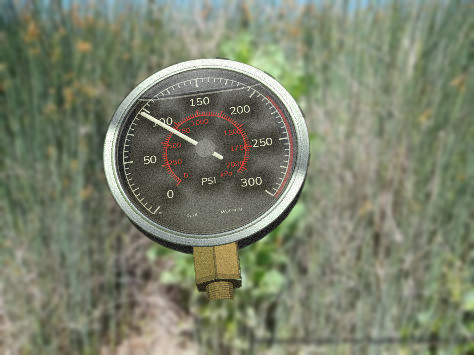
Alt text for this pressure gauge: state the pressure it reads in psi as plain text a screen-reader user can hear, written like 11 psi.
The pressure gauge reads 95 psi
